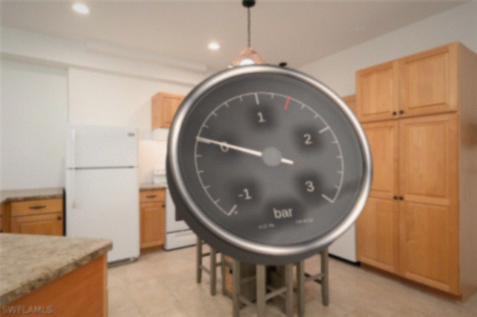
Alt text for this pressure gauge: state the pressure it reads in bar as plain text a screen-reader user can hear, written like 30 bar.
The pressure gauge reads 0 bar
